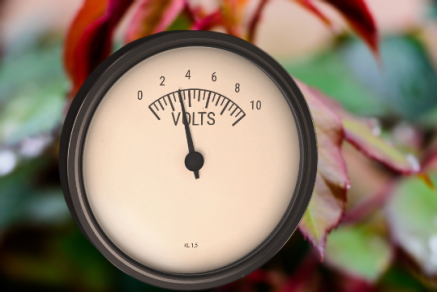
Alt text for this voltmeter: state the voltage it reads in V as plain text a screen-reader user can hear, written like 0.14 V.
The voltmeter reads 3 V
